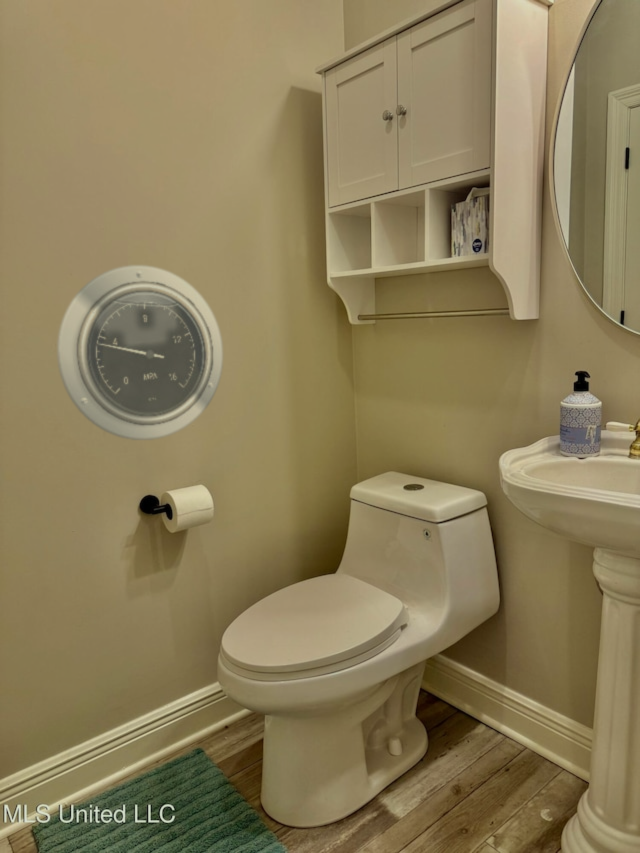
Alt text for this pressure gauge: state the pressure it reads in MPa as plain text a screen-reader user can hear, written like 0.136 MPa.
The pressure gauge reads 3.5 MPa
